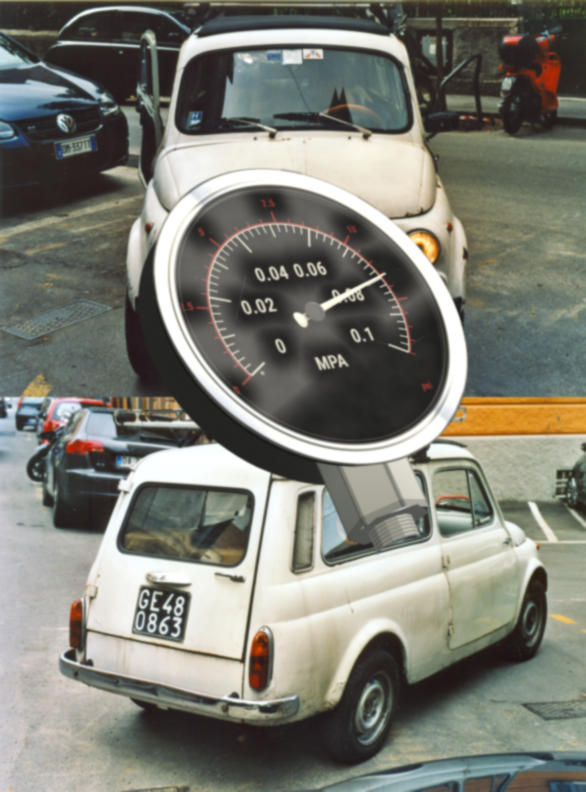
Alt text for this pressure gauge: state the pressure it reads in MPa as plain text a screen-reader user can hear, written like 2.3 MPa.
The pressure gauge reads 0.08 MPa
